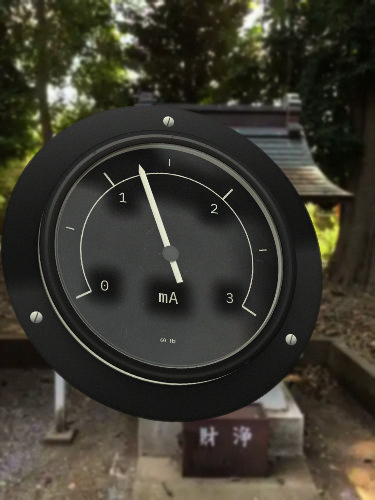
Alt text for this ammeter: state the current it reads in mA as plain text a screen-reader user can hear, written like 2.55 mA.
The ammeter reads 1.25 mA
